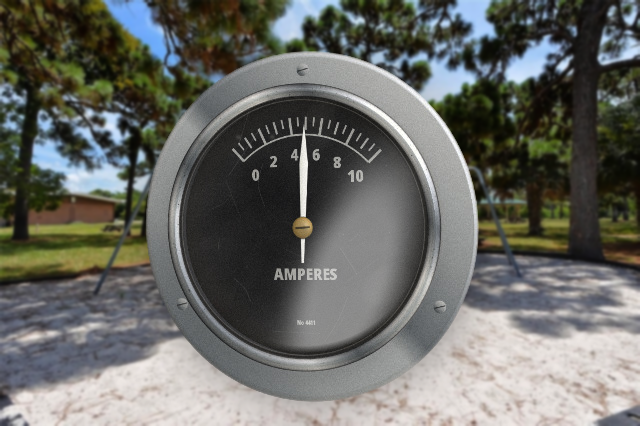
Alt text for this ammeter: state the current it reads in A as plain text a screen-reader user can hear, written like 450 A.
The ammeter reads 5 A
